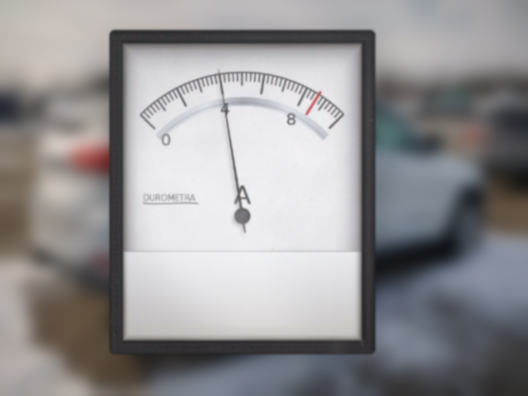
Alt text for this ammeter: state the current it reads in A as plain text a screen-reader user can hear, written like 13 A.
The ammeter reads 4 A
